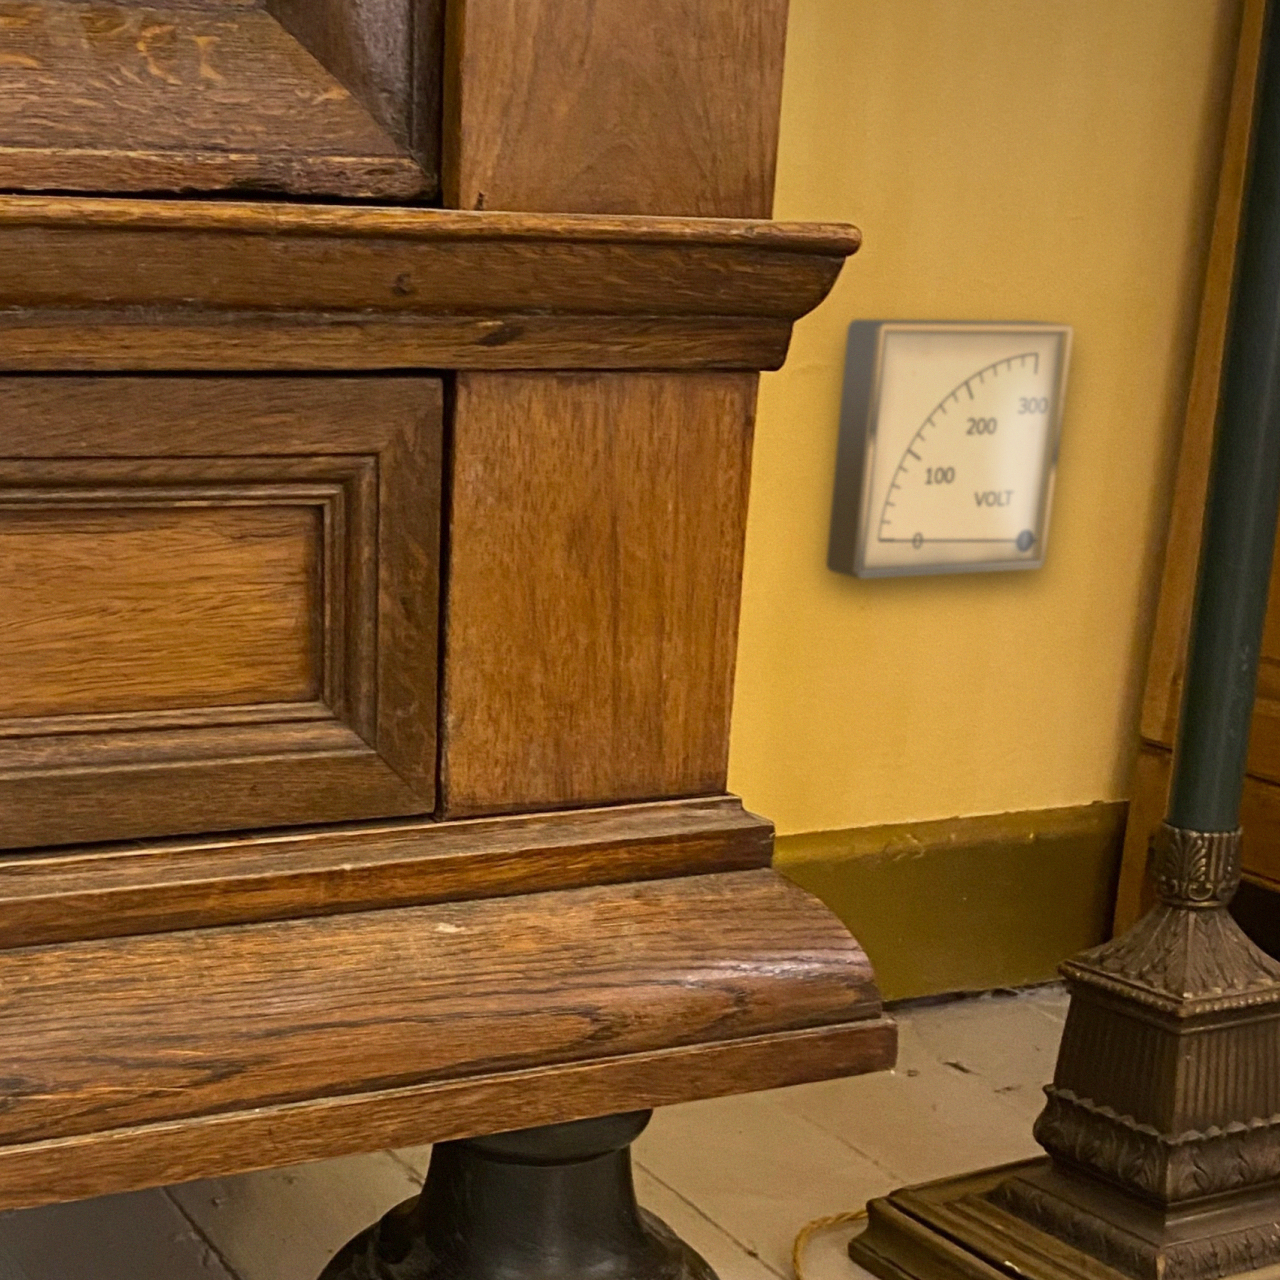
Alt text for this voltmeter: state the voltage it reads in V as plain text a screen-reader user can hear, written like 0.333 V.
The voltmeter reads 0 V
